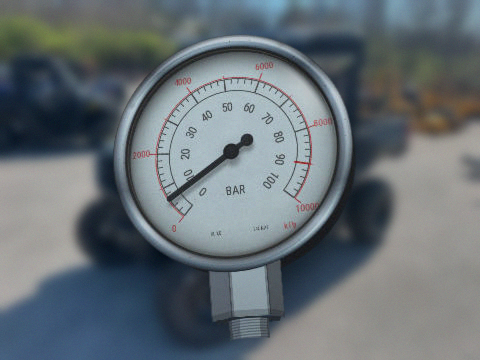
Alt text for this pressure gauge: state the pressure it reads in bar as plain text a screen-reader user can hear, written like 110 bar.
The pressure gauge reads 6 bar
